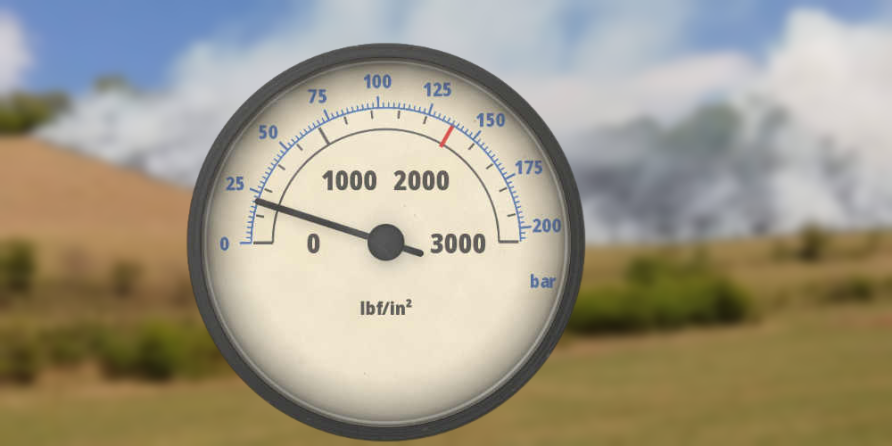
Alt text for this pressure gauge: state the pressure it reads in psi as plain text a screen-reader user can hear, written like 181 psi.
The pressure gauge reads 300 psi
